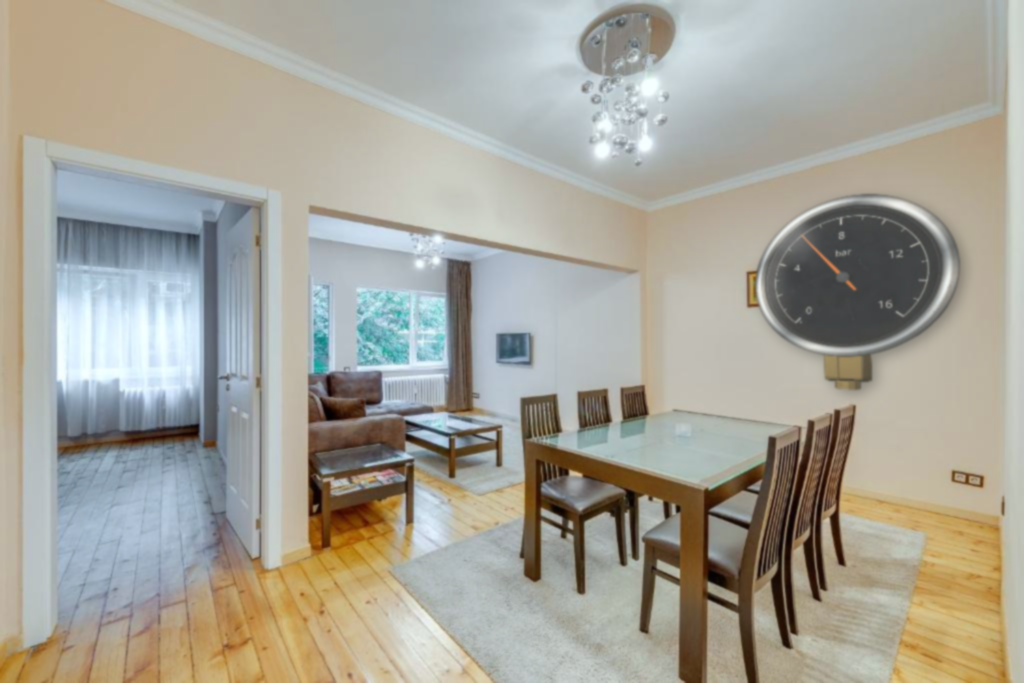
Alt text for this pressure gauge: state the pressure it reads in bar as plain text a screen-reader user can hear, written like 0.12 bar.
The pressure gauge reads 6 bar
